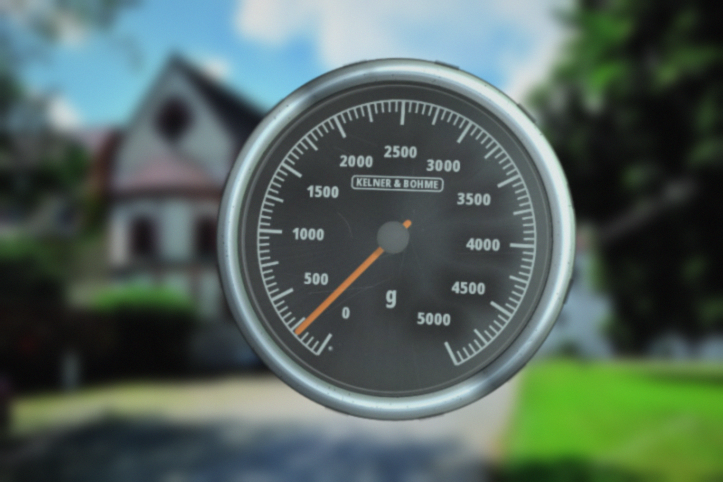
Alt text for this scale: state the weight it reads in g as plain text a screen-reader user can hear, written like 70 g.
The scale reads 200 g
